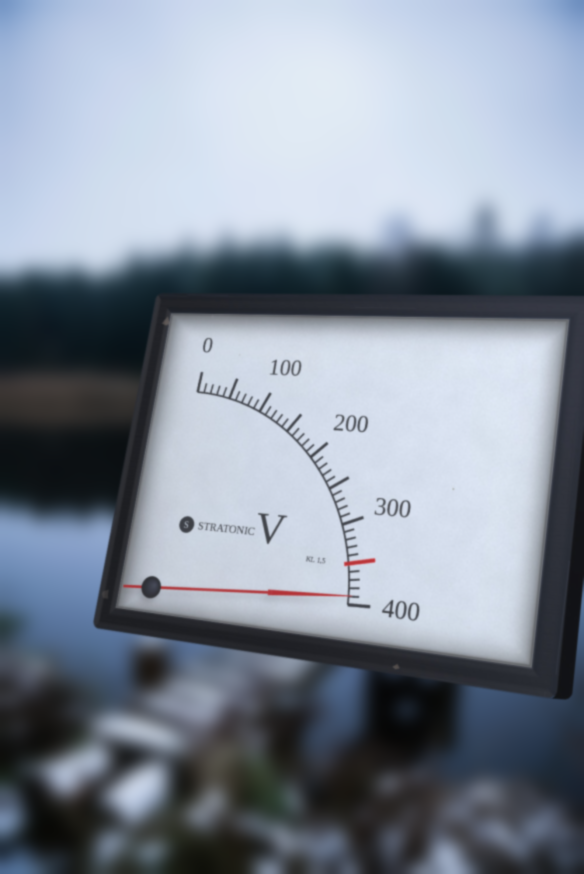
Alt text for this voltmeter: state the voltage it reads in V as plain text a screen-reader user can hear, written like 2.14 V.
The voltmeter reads 390 V
